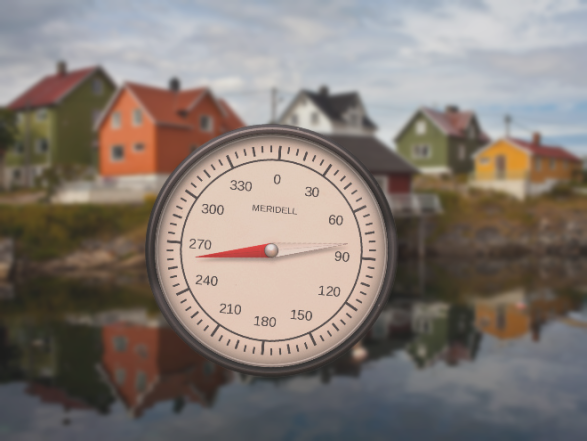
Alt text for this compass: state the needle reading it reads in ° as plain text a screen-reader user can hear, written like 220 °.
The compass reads 260 °
